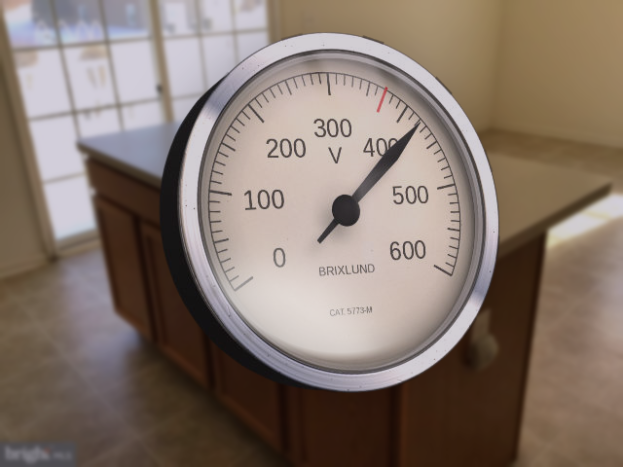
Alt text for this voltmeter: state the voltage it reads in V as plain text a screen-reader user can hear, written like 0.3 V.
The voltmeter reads 420 V
